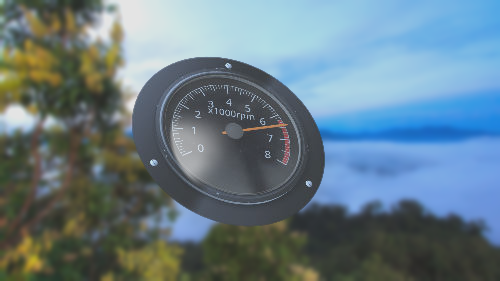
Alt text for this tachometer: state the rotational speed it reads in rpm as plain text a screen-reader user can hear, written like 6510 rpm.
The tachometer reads 6500 rpm
